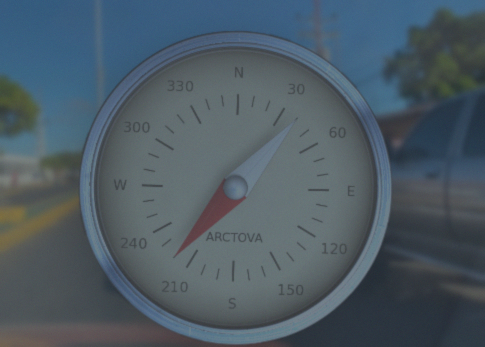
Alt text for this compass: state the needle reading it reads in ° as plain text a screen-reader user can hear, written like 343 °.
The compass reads 220 °
